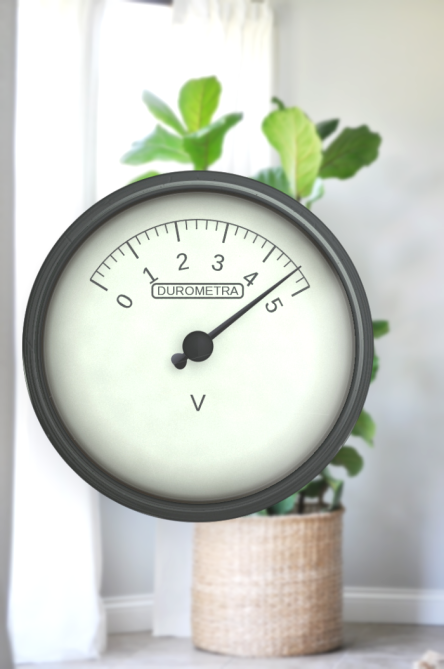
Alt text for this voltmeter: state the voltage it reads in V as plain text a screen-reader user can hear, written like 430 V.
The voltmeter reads 4.6 V
